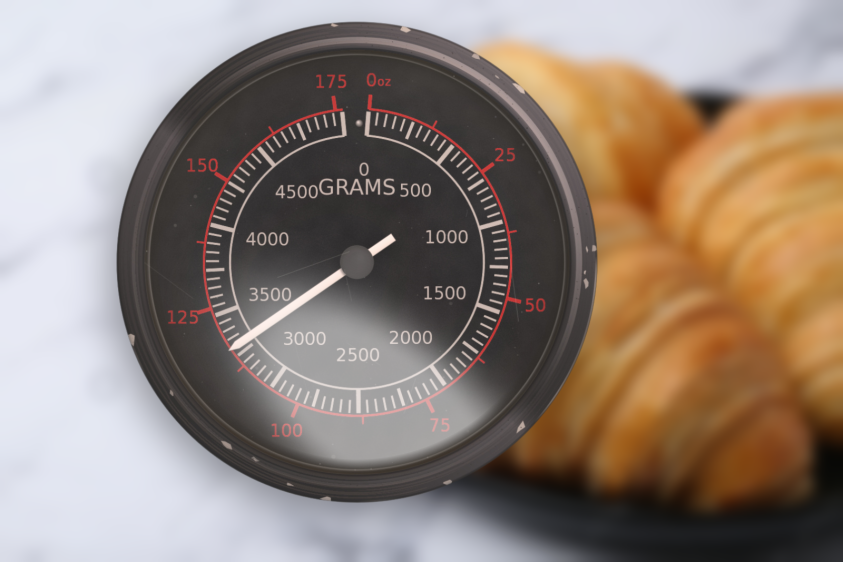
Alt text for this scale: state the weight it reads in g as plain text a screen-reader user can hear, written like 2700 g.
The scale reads 3300 g
